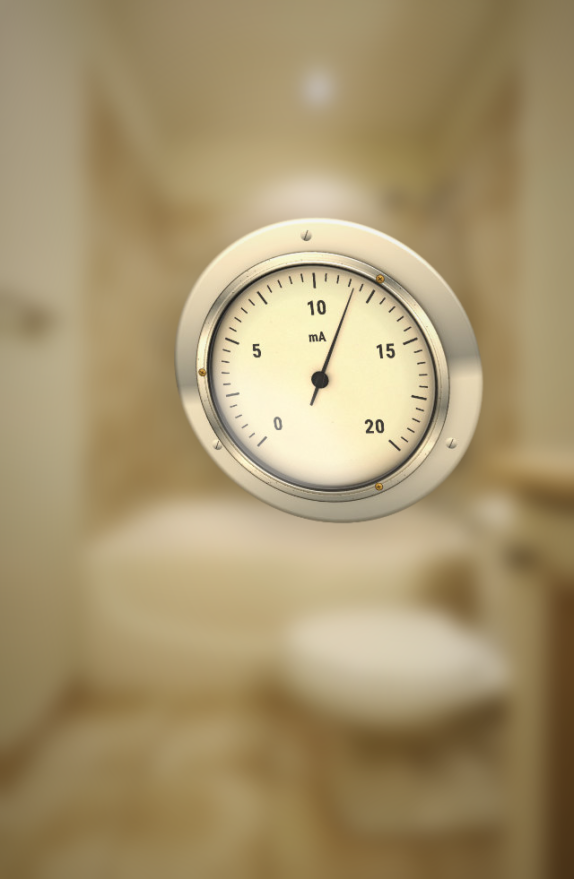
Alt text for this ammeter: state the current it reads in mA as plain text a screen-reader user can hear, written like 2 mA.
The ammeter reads 11.75 mA
